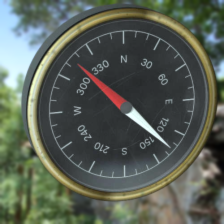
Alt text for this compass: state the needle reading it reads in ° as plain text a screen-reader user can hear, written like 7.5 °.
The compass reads 315 °
